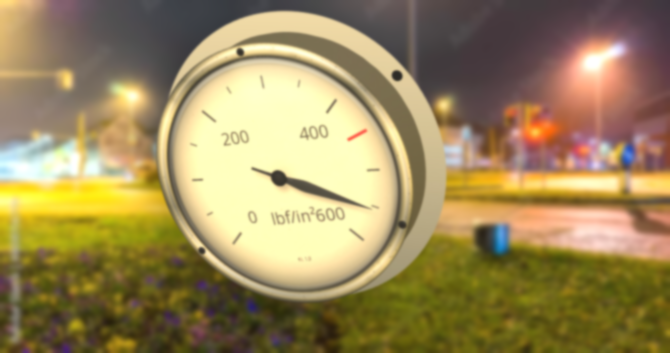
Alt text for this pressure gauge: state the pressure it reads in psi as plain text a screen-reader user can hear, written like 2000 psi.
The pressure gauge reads 550 psi
